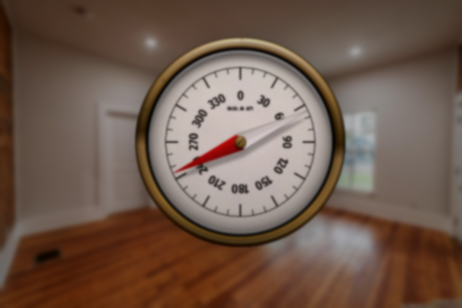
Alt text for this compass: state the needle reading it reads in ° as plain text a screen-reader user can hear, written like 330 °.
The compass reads 245 °
